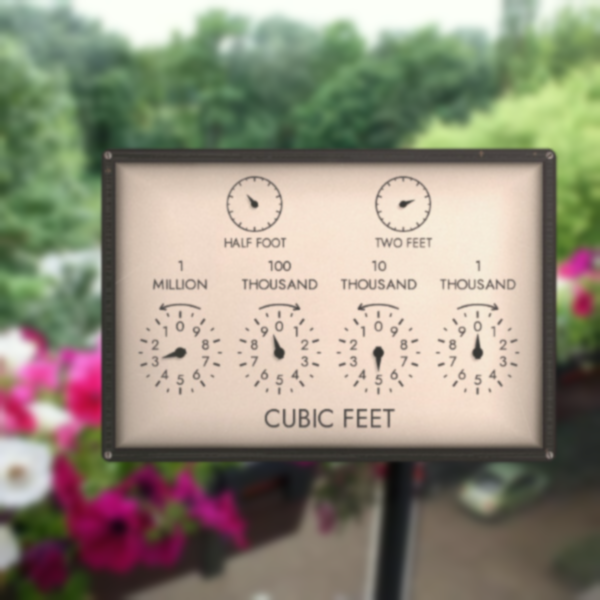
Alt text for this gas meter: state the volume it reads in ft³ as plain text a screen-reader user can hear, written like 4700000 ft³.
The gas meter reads 295000 ft³
